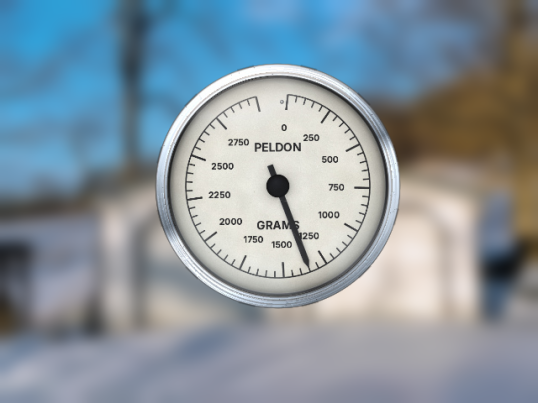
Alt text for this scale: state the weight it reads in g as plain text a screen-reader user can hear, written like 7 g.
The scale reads 1350 g
